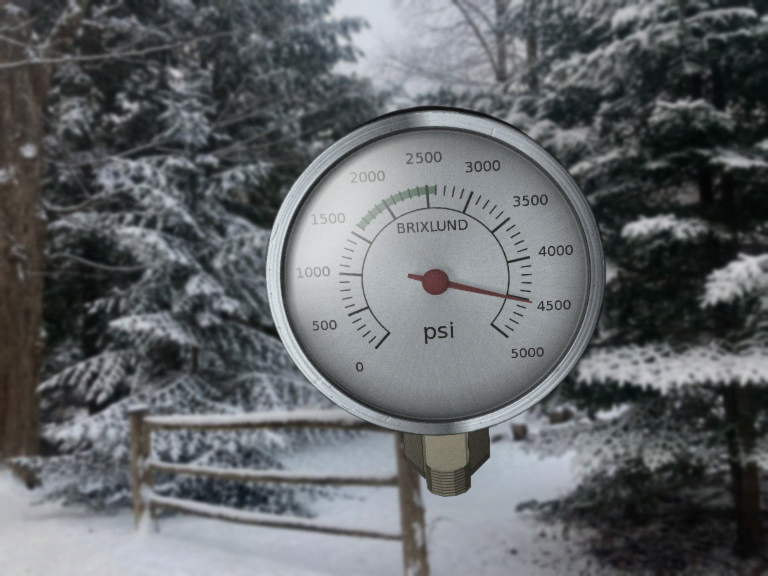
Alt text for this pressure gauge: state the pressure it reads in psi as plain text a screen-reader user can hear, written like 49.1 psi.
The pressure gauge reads 4500 psi
